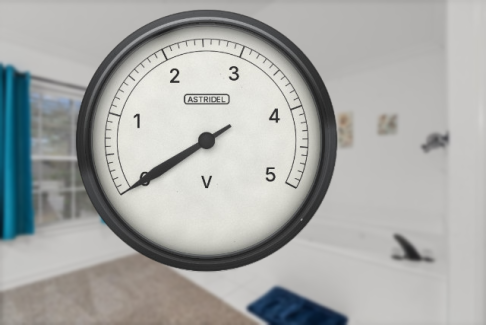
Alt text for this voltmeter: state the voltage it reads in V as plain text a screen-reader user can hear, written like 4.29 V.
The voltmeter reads 0 V
